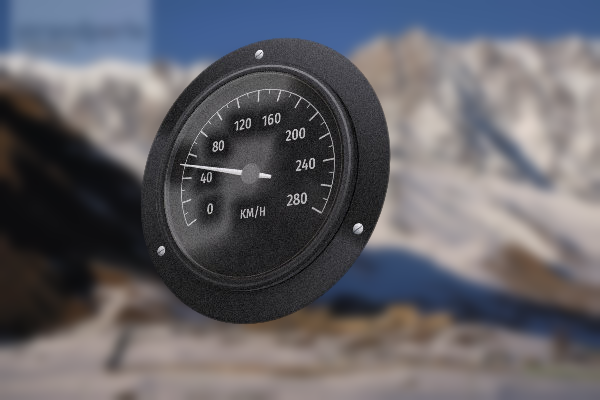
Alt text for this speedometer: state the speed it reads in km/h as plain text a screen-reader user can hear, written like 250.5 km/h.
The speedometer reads 50 km/h
